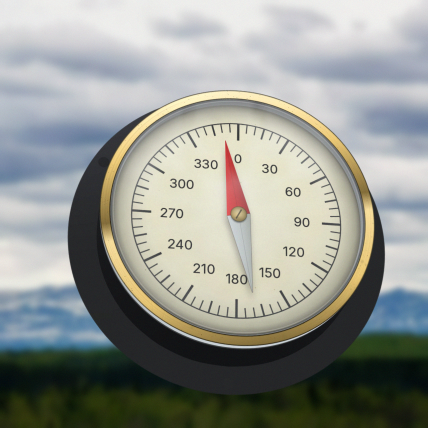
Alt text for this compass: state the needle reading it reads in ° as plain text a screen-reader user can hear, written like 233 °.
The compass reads 350 °
